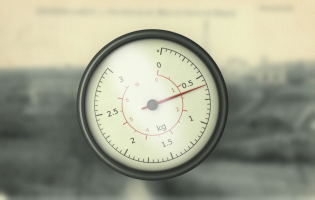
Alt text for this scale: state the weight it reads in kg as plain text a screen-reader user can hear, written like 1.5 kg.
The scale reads 0.6 kg
